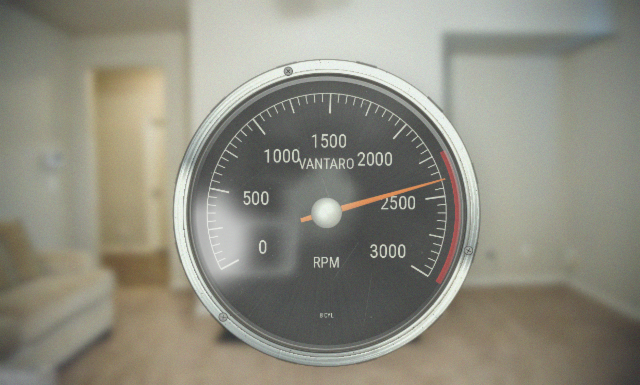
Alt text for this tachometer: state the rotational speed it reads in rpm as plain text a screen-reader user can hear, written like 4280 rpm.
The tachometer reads 2400 rpm
